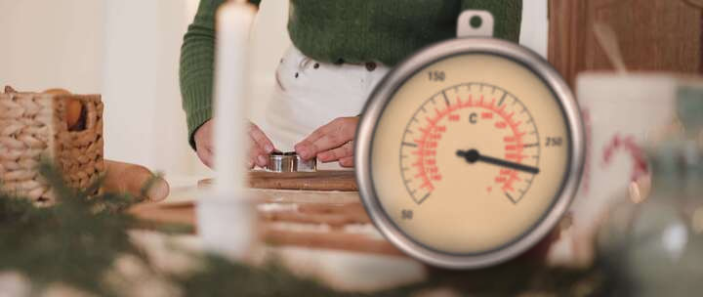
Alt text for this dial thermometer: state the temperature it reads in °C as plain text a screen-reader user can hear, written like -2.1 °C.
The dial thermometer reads 270 °C
